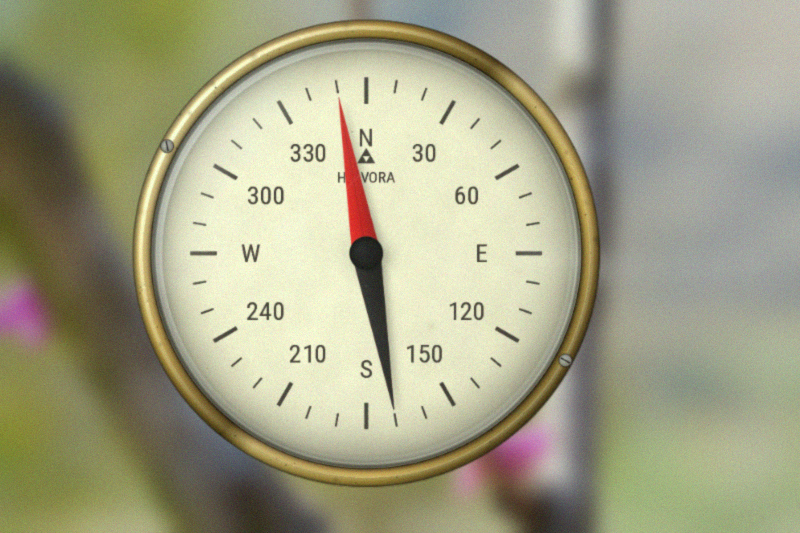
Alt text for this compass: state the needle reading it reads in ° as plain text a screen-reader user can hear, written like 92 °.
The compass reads 350 °
